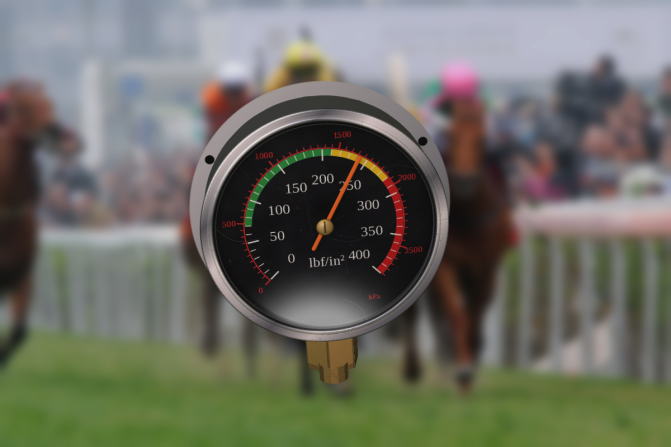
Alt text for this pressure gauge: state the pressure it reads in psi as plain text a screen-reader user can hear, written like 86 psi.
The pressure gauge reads 240 psi
